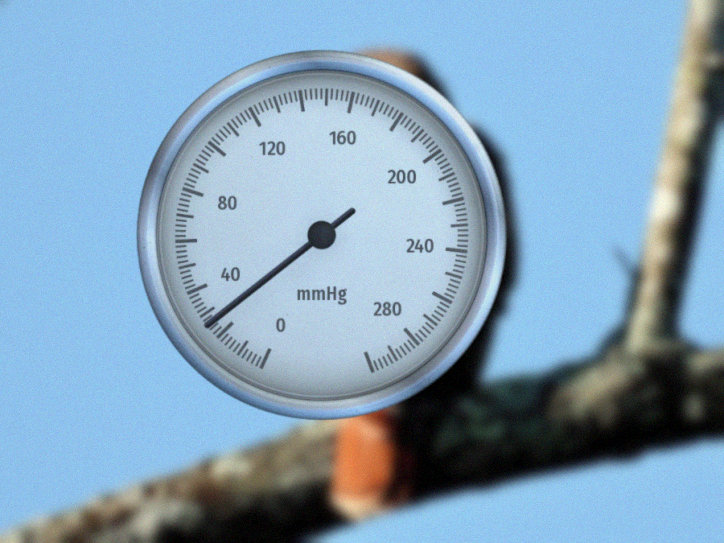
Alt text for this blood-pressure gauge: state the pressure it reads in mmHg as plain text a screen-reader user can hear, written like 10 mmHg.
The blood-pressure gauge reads 26 mmHg
